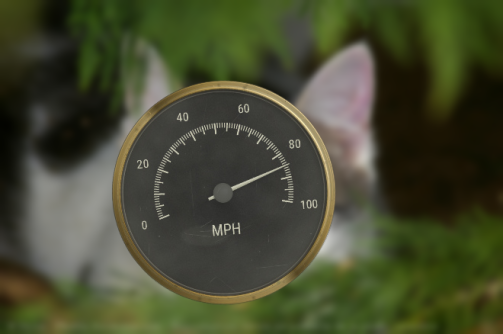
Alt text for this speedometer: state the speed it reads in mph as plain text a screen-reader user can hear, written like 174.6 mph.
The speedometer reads 85 mph
